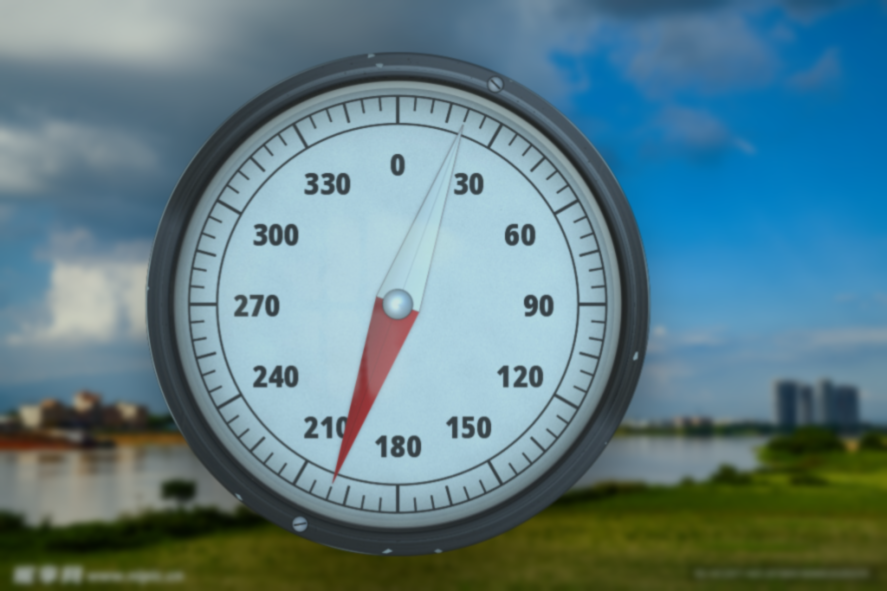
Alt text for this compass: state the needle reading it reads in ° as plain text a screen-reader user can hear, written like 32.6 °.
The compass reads 200 °
